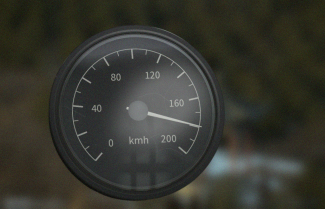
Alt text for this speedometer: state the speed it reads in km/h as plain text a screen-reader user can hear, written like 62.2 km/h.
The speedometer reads 180 km/h
